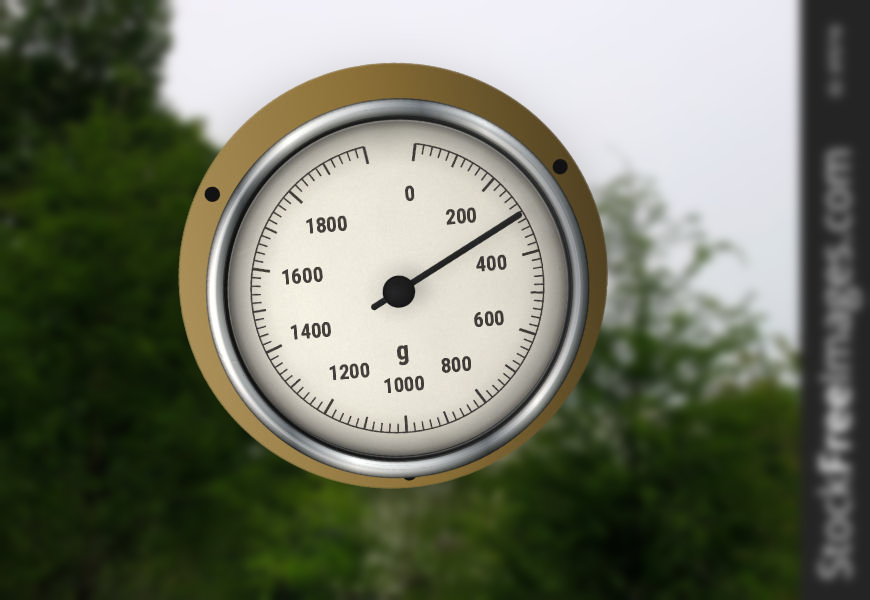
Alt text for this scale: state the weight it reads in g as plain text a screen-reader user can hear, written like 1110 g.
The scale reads 300 g
